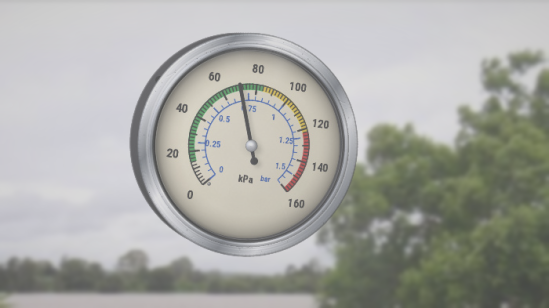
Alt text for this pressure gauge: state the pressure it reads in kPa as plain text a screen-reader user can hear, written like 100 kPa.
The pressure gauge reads 70 kPa
